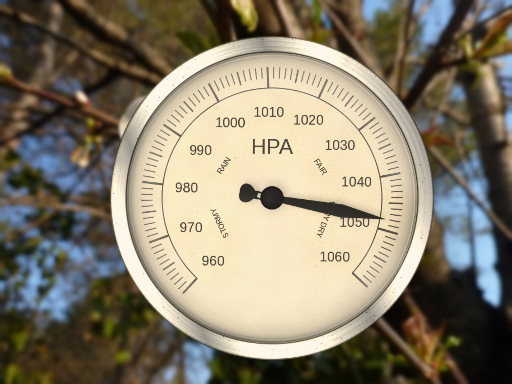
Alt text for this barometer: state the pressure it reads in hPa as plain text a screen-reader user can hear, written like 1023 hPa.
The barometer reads 1048 hPa
